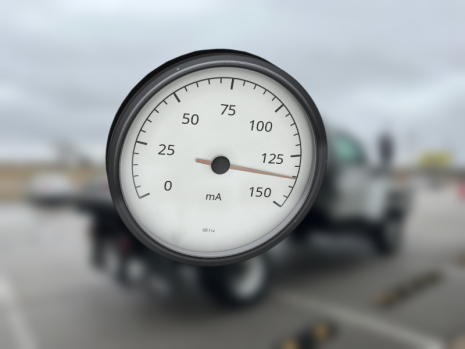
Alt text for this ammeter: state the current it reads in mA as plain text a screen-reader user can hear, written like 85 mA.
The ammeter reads 135 mA
